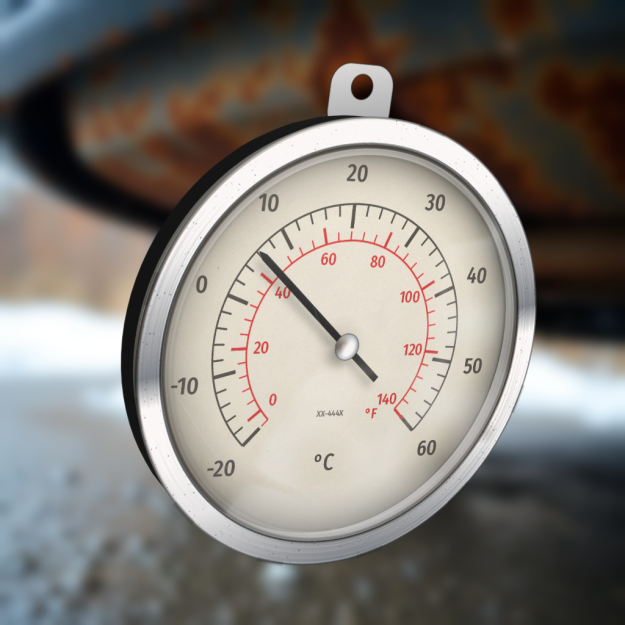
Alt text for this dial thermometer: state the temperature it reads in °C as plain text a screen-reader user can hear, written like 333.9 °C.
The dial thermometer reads 6 °C
